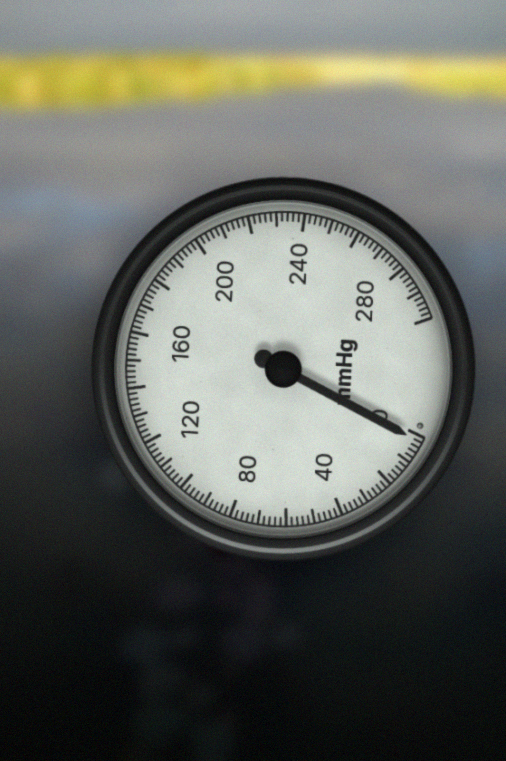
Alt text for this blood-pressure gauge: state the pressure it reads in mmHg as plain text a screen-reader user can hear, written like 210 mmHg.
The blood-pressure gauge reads 2 mmHg
